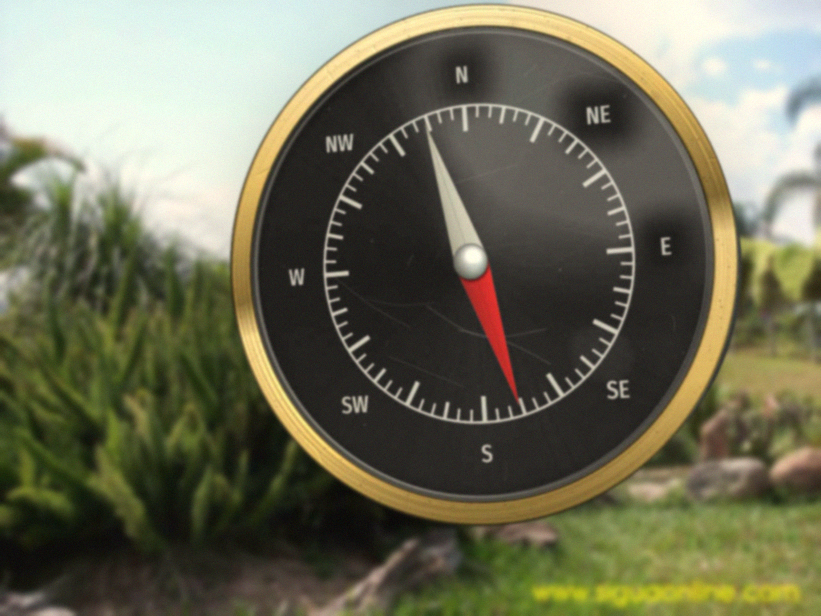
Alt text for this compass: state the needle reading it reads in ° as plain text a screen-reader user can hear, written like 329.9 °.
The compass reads 165 °
